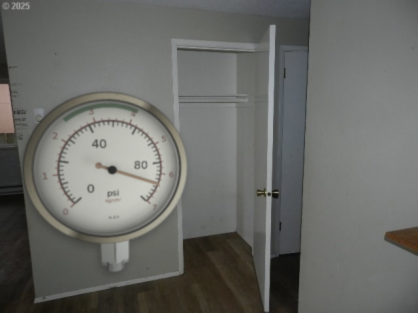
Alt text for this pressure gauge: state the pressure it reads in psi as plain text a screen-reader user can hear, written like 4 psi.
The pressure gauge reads 90 psi
